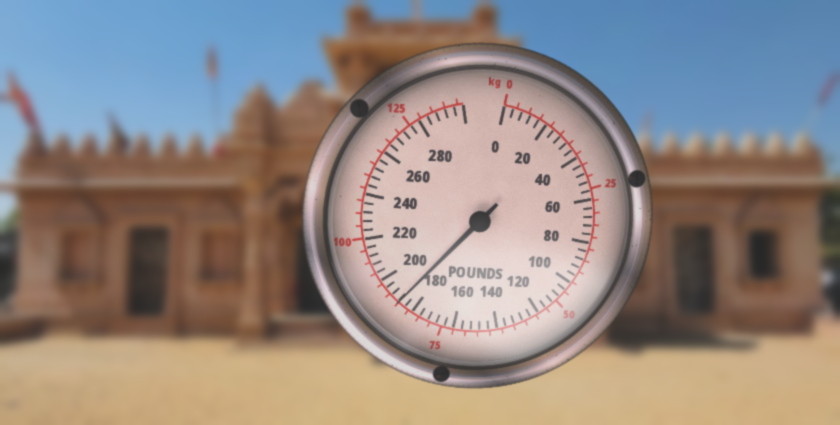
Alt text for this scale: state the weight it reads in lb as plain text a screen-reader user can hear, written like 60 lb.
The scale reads 188 lb
